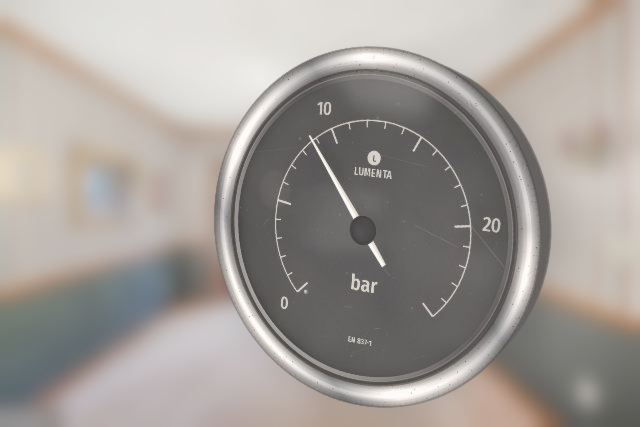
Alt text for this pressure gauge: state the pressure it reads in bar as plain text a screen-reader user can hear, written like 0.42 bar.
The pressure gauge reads 9 bar
